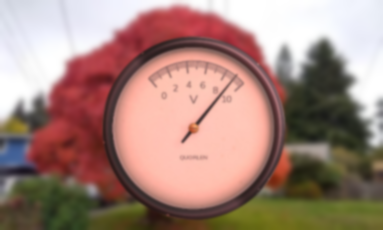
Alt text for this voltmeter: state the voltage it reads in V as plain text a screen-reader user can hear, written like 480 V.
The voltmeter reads 9 V
